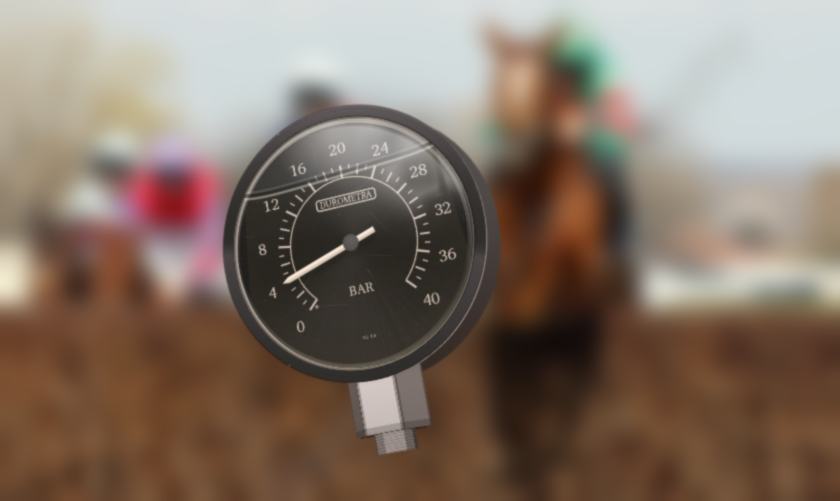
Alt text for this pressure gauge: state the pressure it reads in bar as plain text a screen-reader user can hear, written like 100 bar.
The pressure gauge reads 4 bar
